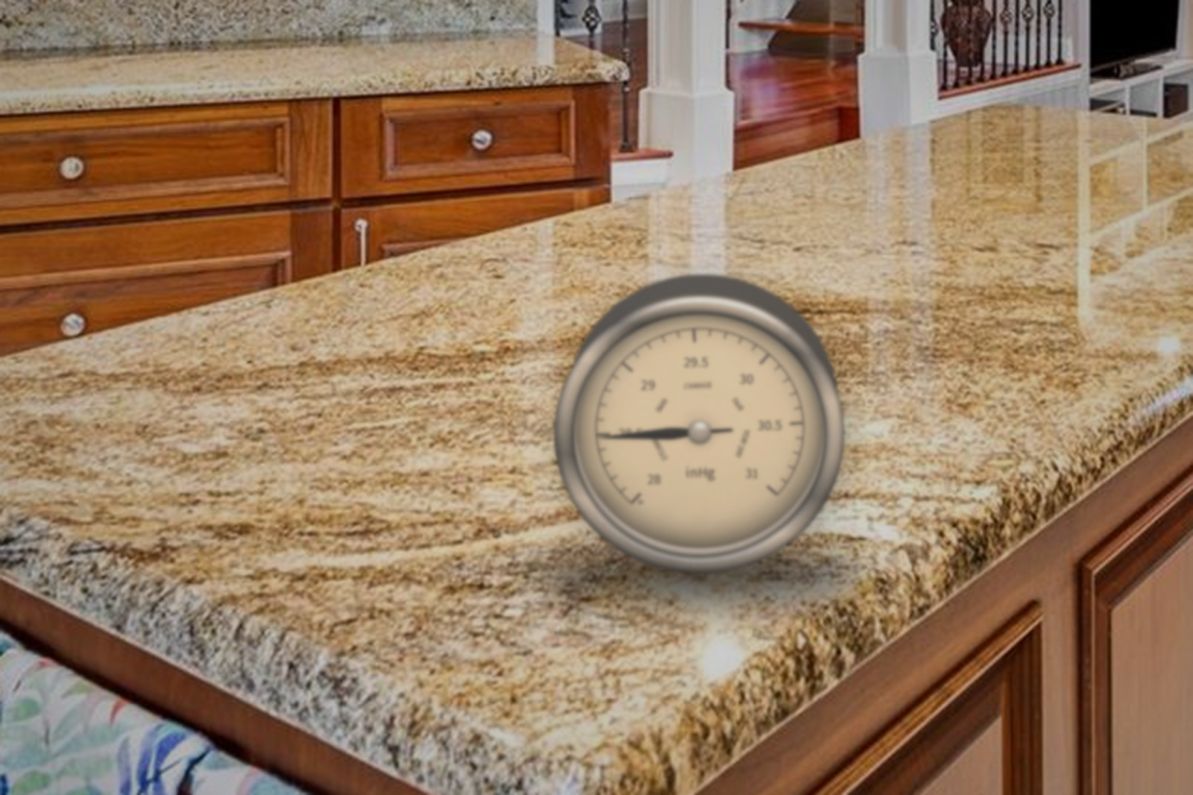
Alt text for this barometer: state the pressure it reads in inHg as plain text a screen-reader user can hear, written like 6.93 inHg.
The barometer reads 28.5 inHg
